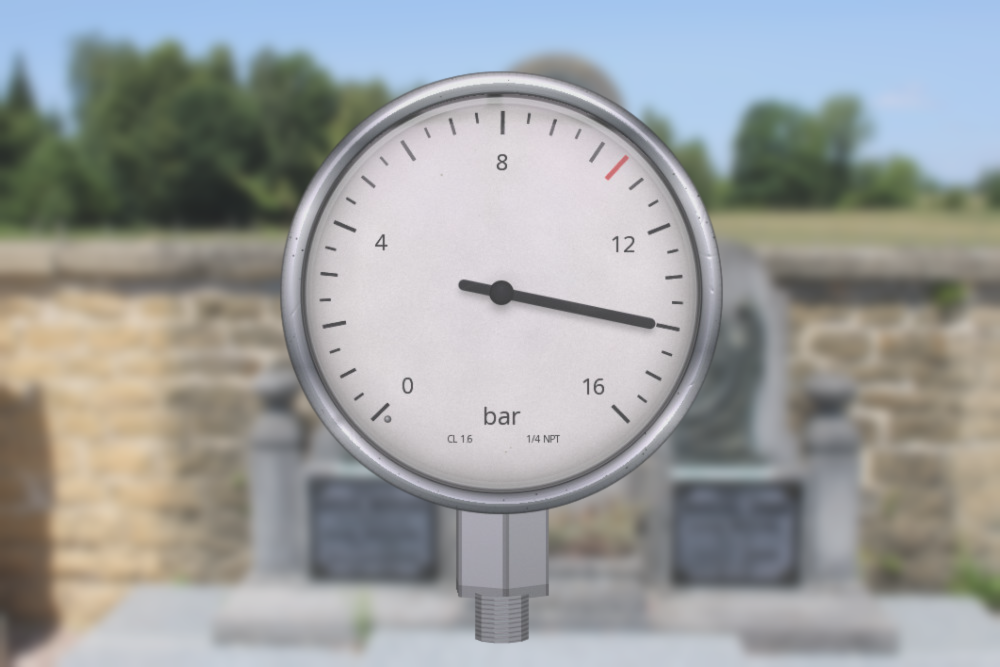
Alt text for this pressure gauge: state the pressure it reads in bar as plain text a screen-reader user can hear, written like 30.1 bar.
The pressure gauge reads 14 bar
